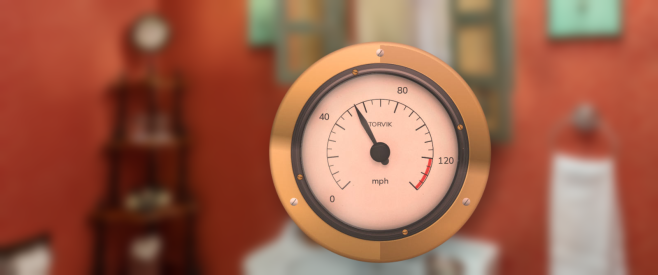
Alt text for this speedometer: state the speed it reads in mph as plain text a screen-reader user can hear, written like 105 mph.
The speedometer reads 55 mph
